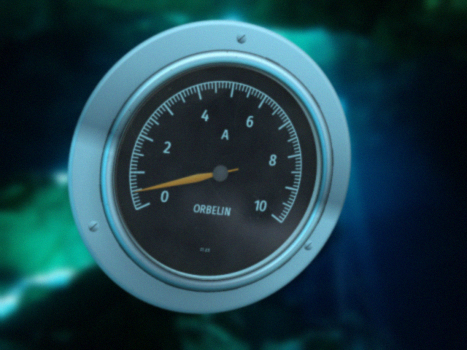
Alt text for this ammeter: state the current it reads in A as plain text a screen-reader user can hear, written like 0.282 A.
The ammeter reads 0.5 A
